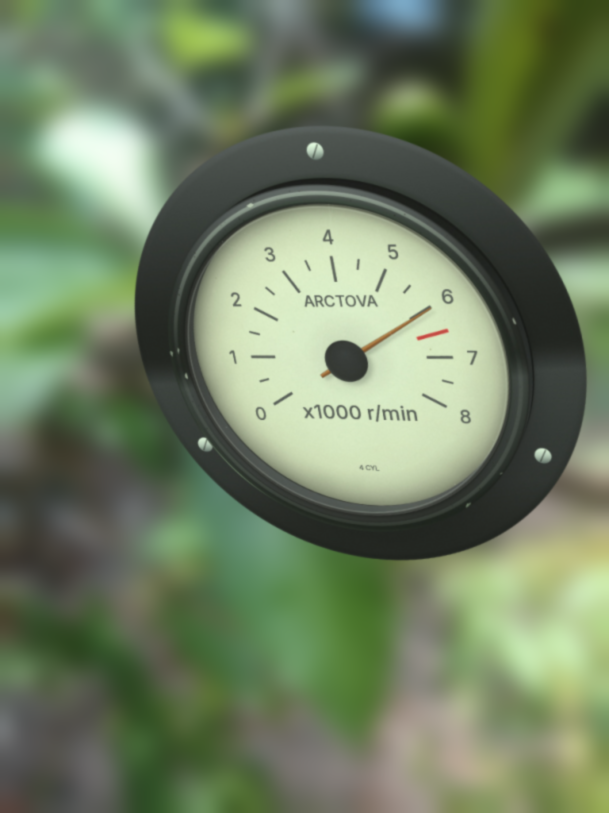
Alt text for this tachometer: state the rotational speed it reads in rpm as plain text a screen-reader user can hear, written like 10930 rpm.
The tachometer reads 6000 rpm
